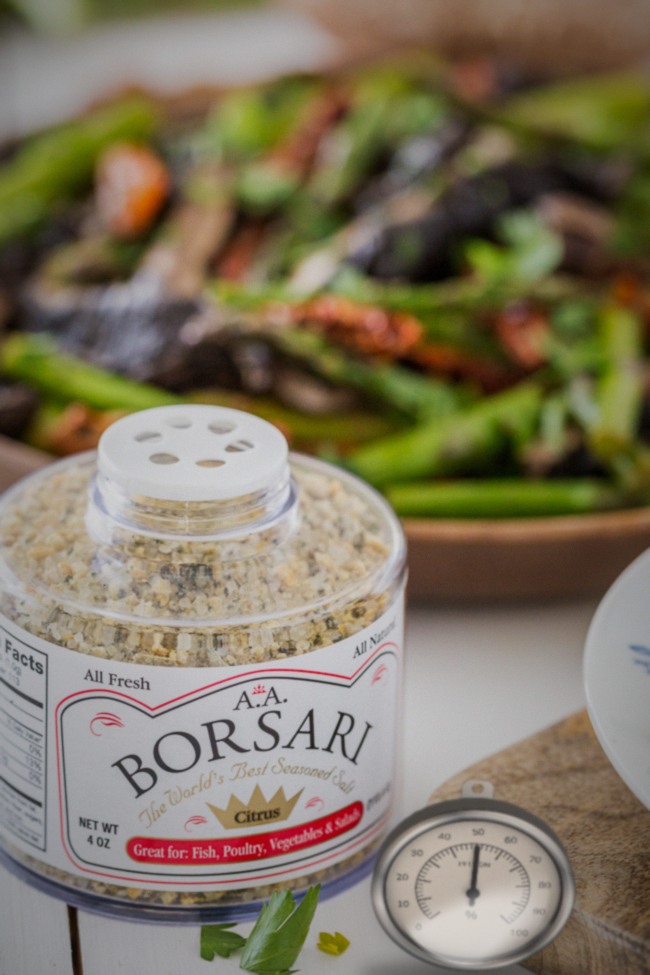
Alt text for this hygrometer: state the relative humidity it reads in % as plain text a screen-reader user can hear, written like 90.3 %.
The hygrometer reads 50 %
